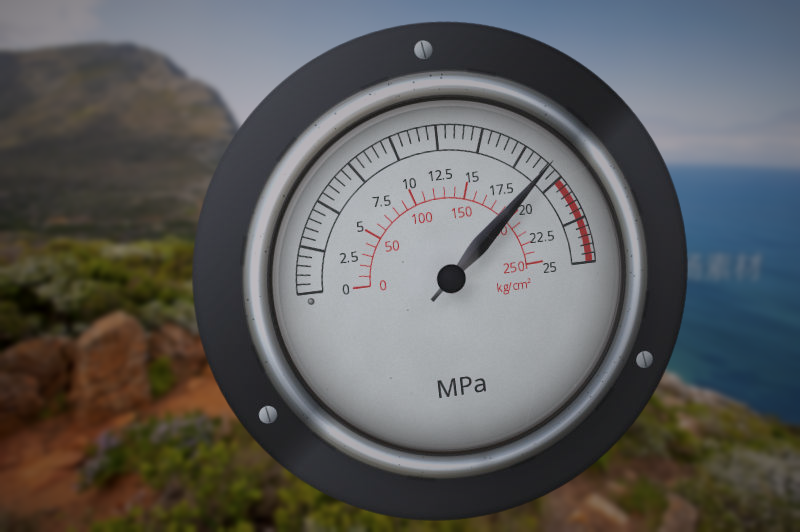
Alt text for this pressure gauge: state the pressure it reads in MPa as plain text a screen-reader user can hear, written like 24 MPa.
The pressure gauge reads 19 MPa
